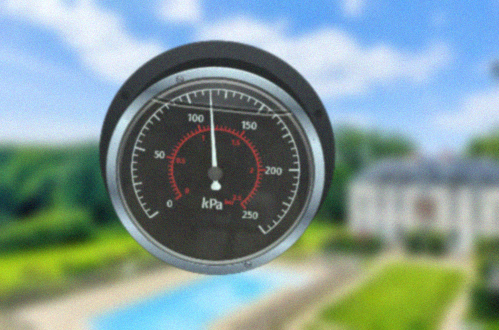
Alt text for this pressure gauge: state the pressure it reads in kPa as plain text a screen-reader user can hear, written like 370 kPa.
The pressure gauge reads 115 kPa
